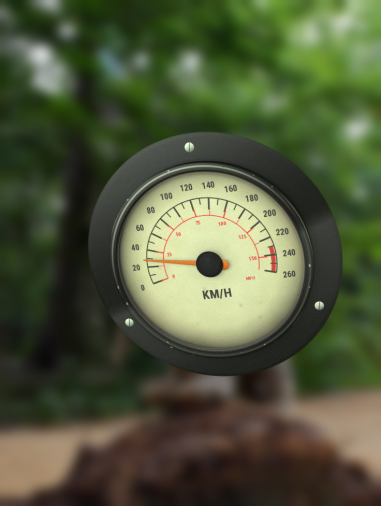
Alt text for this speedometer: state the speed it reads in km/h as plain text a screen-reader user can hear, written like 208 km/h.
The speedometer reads 30 km/h
